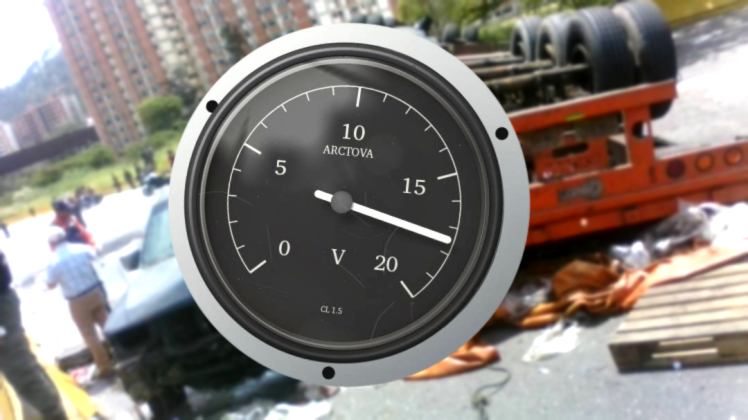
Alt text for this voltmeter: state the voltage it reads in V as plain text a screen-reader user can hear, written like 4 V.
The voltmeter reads 17.5 V
